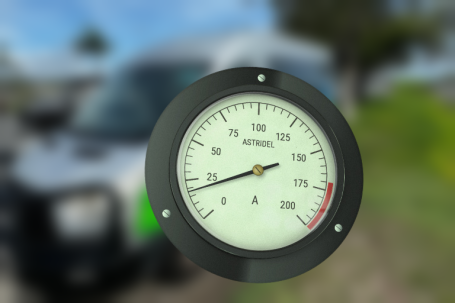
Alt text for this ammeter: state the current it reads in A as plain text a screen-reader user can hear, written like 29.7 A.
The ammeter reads 17.5 A
